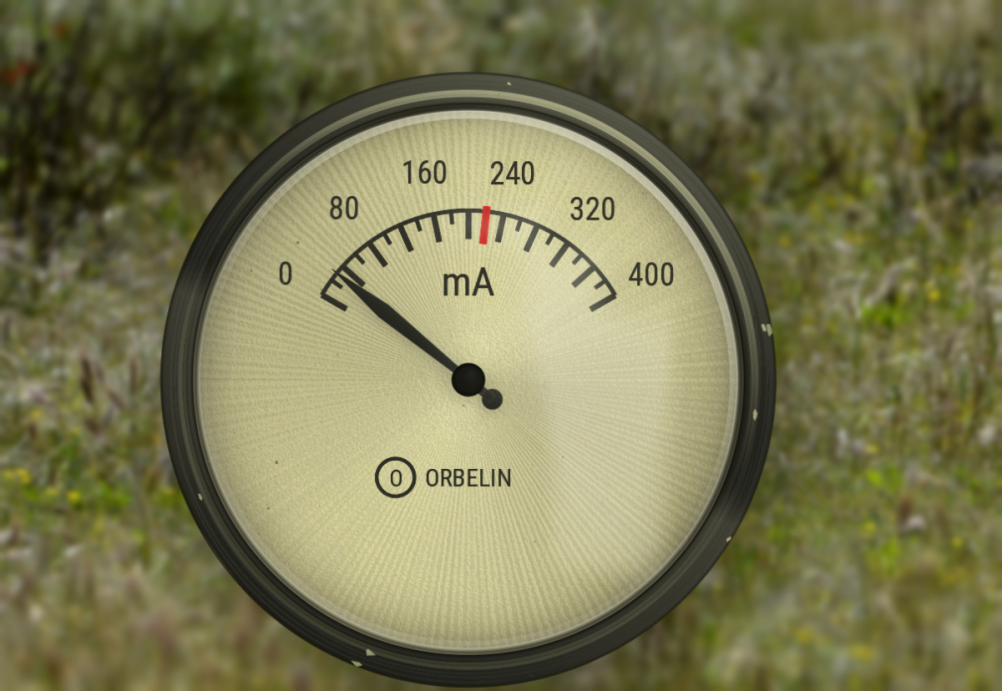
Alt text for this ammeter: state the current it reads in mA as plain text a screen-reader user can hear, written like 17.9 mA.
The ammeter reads 30 mA
